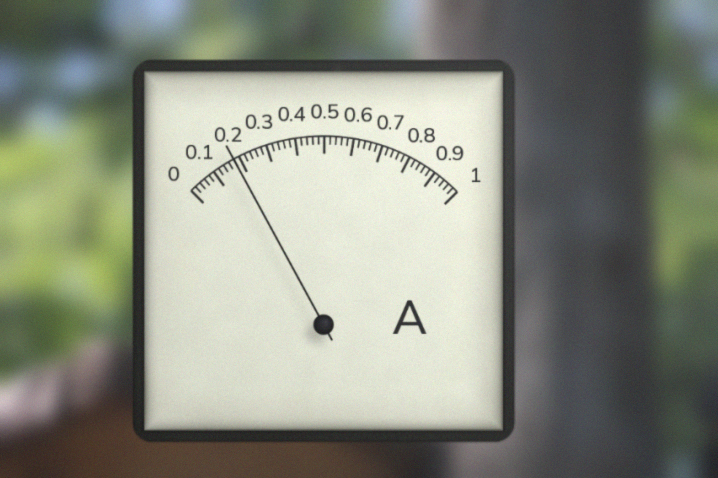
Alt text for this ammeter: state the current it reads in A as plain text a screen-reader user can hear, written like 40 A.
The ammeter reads 0.18 A
